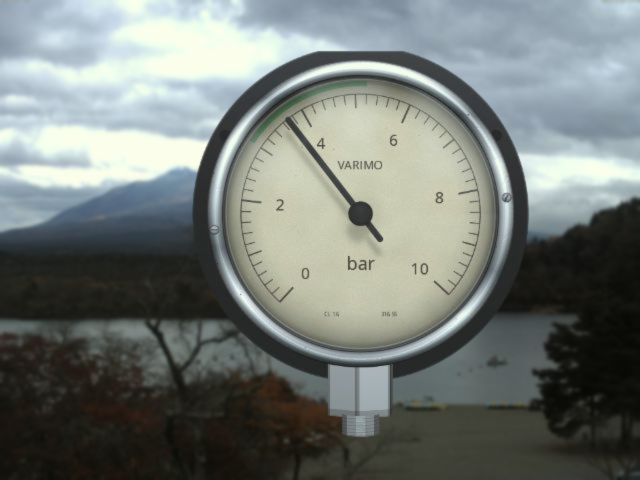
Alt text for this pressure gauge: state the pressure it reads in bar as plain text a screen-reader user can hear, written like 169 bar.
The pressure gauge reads 3.7 bar
